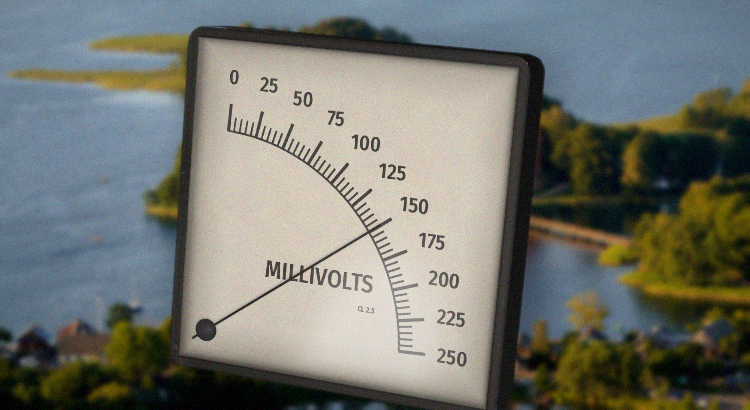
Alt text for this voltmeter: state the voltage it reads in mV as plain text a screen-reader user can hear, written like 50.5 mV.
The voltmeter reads 150 mV
